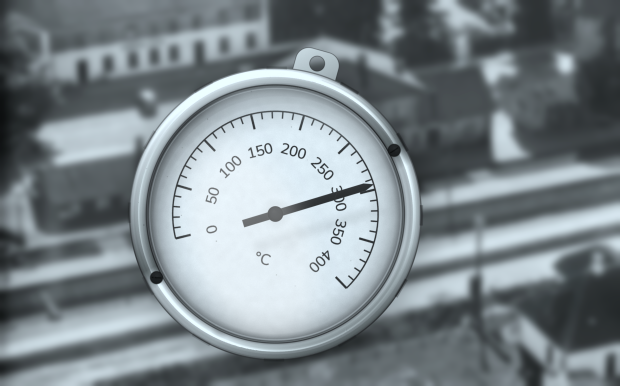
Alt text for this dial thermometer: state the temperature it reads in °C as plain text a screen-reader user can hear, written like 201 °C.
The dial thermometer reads 295 °C
